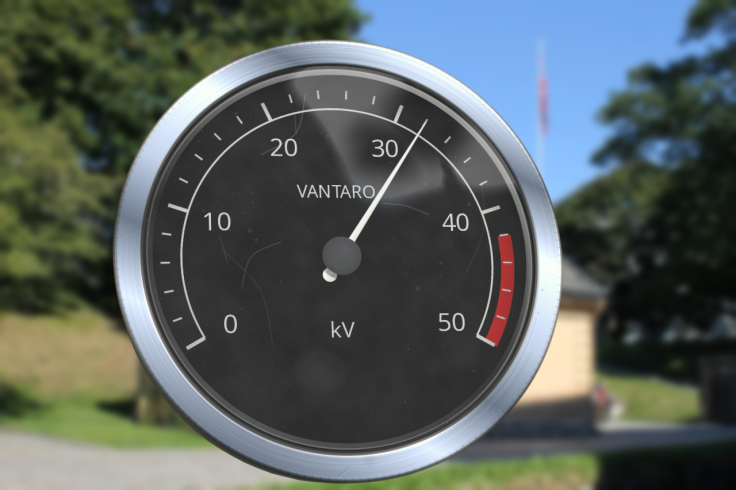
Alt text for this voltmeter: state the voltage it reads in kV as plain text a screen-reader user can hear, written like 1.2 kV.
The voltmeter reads 32 kV
